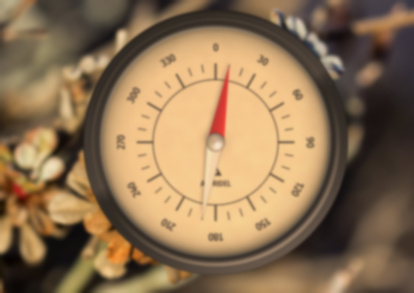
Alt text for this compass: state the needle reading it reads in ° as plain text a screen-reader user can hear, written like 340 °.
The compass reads 10 °
